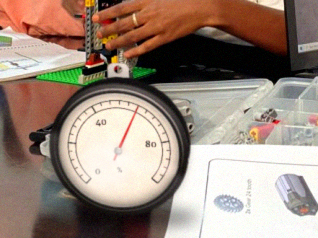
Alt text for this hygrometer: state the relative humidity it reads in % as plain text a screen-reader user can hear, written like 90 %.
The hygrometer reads 60 %
